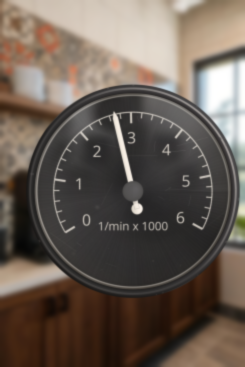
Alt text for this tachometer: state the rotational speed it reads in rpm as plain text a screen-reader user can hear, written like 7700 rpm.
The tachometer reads 2700 rpm
